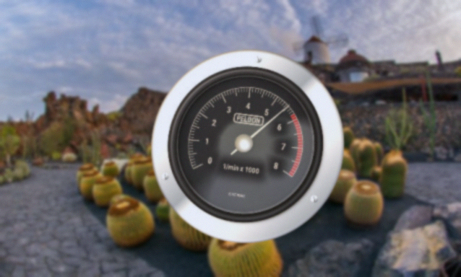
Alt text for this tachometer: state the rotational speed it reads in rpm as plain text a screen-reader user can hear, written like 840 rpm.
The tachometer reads 5500 rpm
